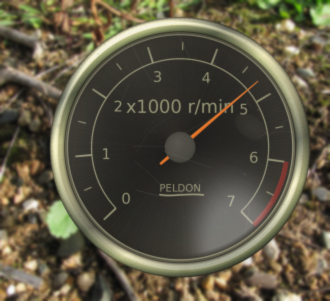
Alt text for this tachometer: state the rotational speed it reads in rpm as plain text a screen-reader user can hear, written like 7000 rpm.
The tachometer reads 4750 rpm
